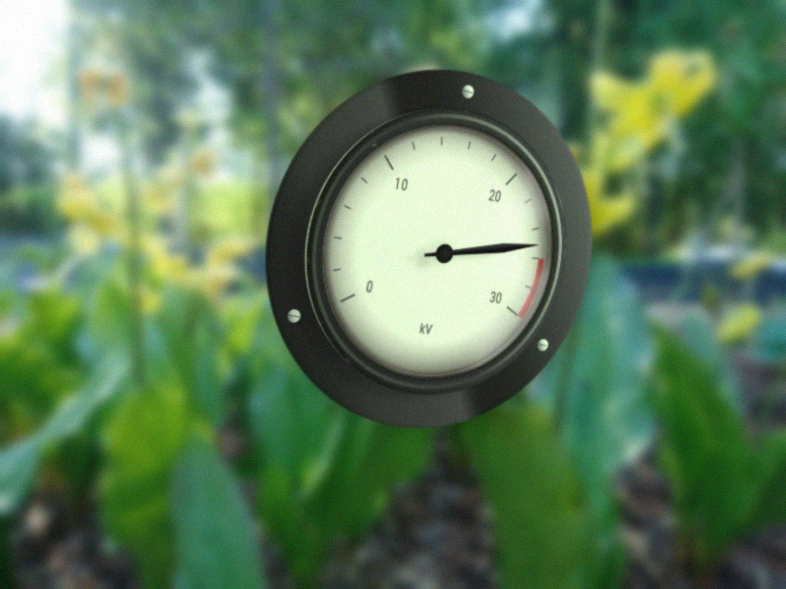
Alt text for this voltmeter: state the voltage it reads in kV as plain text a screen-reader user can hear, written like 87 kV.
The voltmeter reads 25 kV
